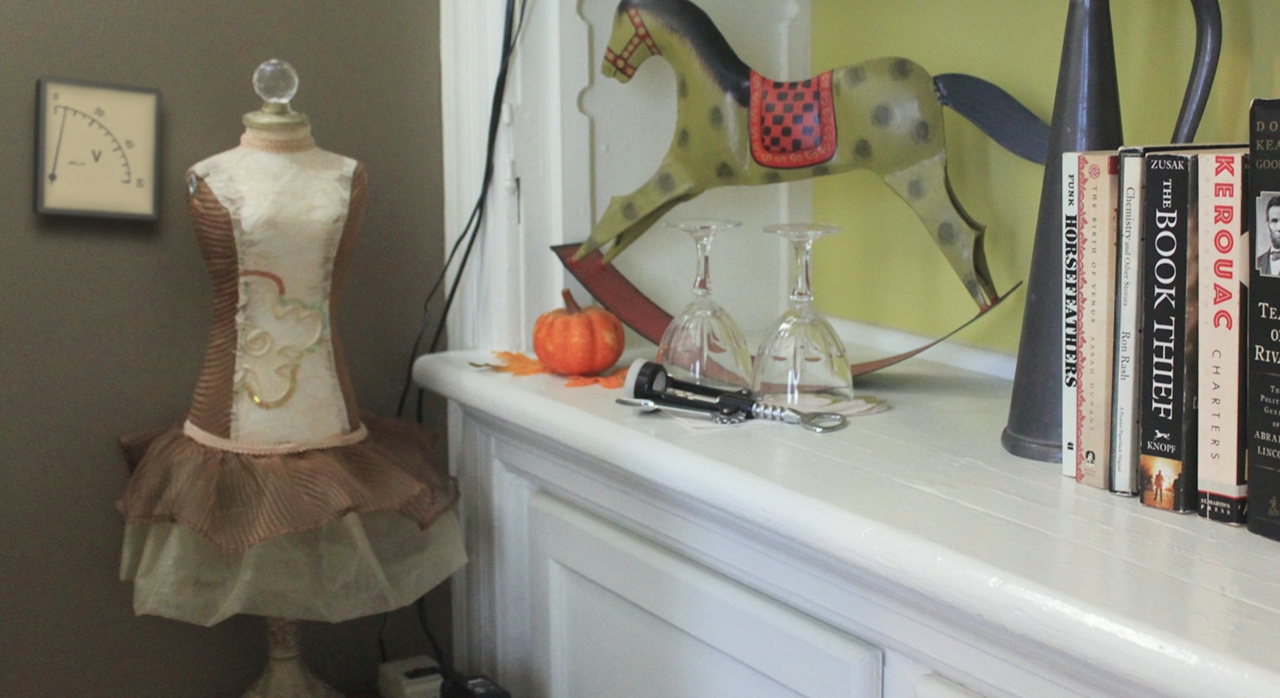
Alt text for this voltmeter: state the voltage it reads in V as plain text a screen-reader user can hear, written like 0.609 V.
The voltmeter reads 5 V
